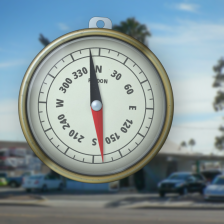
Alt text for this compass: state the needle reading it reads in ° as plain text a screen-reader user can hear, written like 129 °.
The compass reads 170 °
